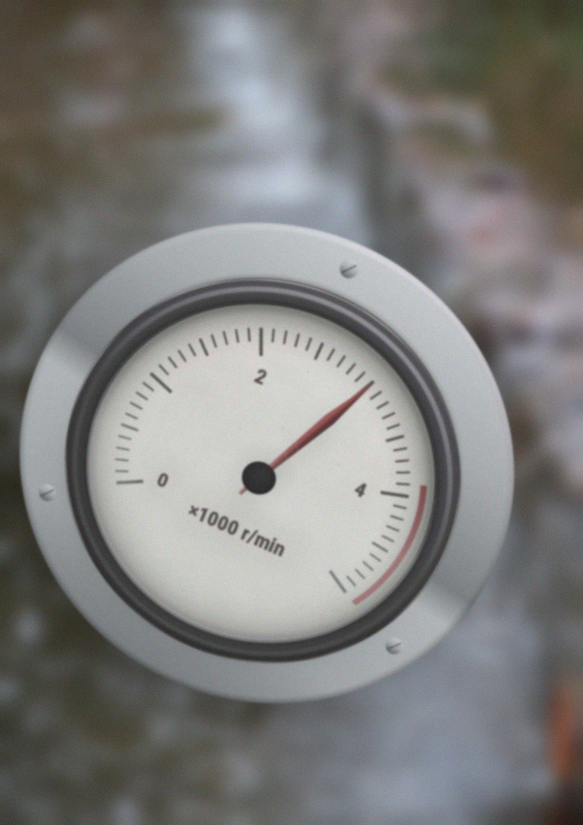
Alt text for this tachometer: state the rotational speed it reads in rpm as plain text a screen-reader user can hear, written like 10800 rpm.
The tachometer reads 3000 rpm
